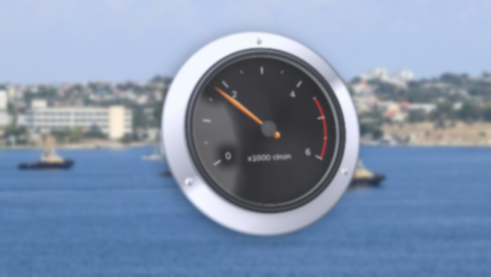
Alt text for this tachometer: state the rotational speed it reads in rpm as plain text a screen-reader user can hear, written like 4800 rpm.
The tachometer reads 1750 rpm
